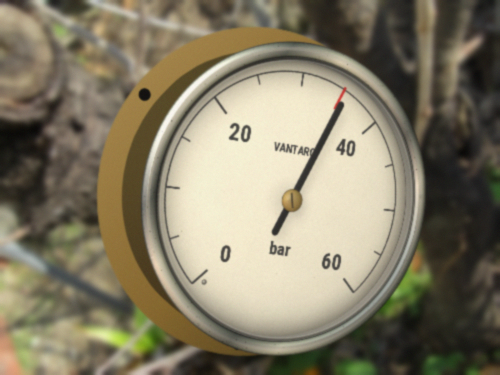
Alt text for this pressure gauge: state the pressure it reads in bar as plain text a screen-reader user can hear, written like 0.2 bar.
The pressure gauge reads 35 bar
